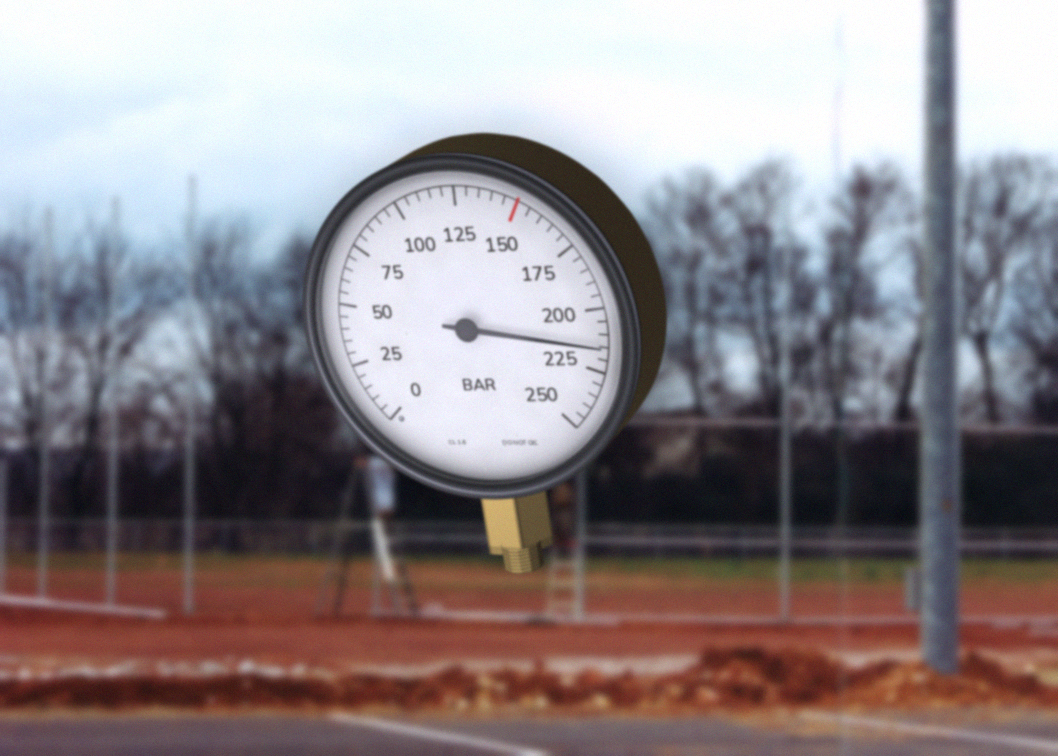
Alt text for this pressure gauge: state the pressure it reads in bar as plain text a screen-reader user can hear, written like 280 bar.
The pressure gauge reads 215 bar
